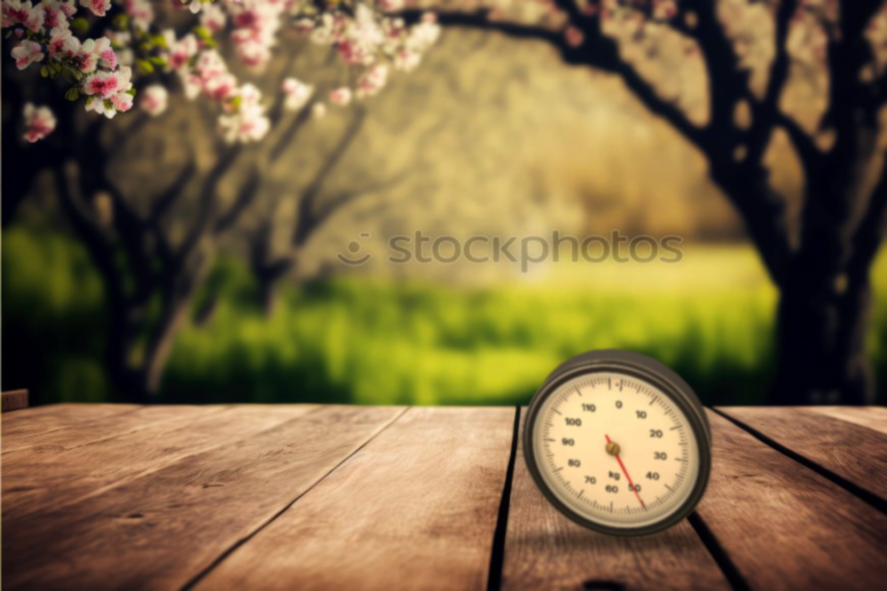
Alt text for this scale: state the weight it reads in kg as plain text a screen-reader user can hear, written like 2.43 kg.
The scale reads 50 kg
